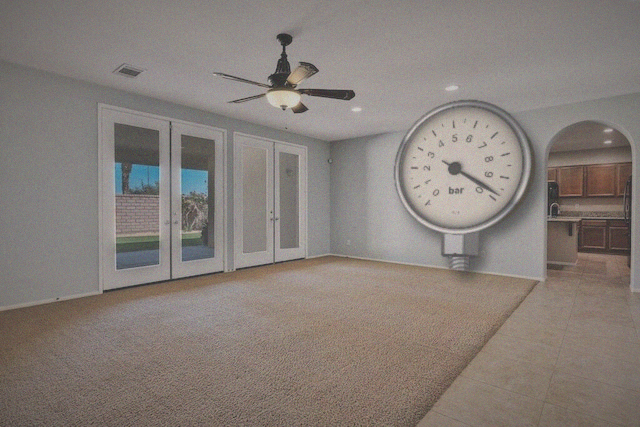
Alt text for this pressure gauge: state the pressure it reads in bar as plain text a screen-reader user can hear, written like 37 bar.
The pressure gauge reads 9.75 bar
